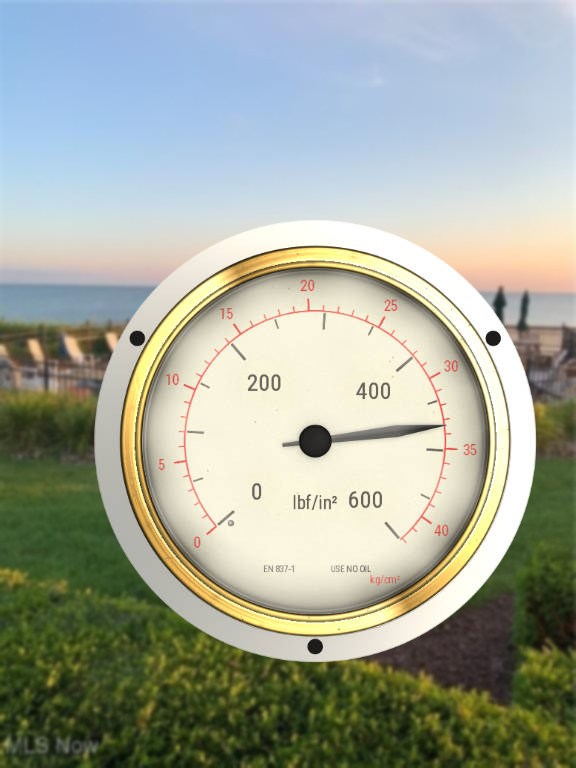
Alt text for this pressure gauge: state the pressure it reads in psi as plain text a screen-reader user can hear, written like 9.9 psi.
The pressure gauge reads 475 psi
